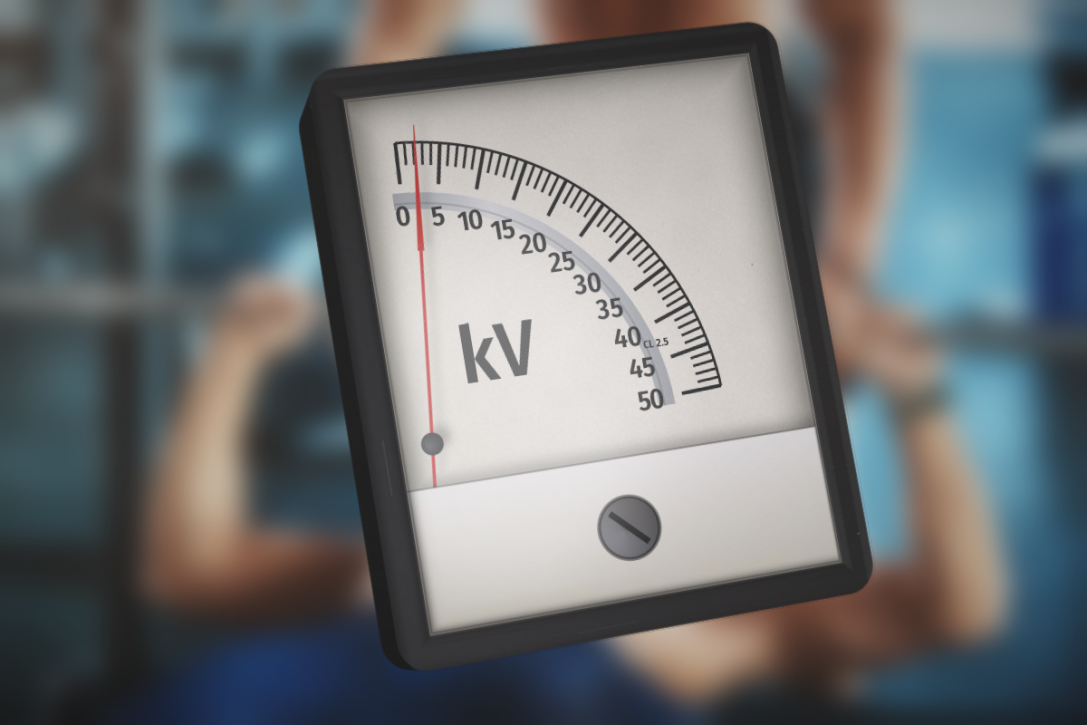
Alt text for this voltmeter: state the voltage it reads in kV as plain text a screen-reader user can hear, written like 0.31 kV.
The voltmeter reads 2 kV
